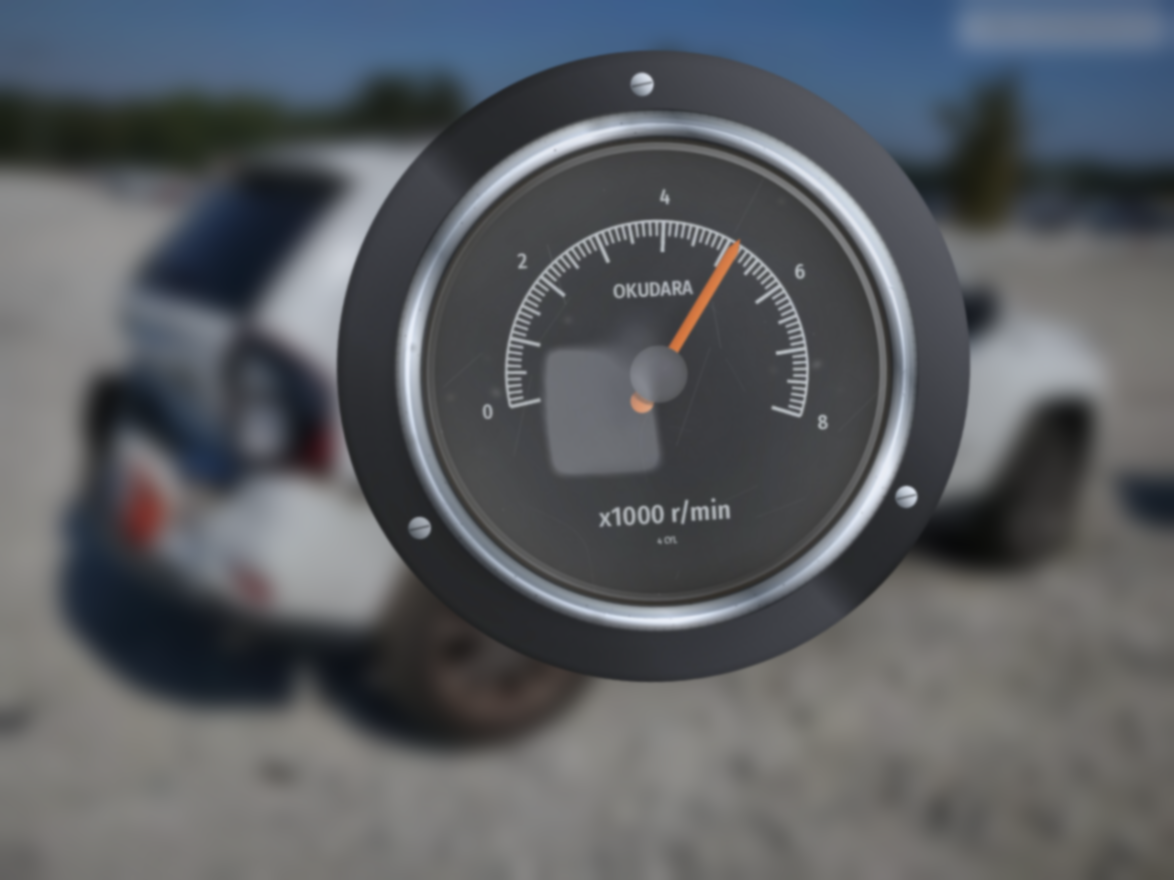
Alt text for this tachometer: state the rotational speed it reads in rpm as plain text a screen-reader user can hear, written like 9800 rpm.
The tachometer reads 5100 rpm
